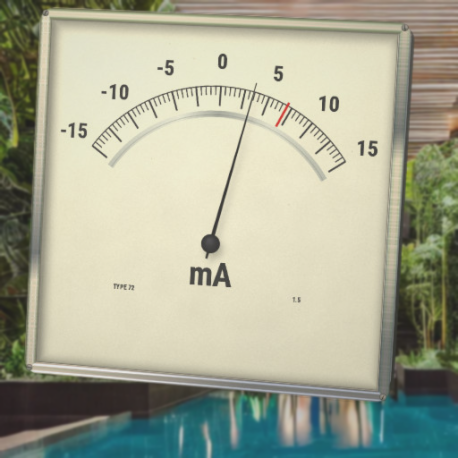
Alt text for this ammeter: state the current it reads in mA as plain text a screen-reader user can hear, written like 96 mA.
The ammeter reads 3.5 mA
